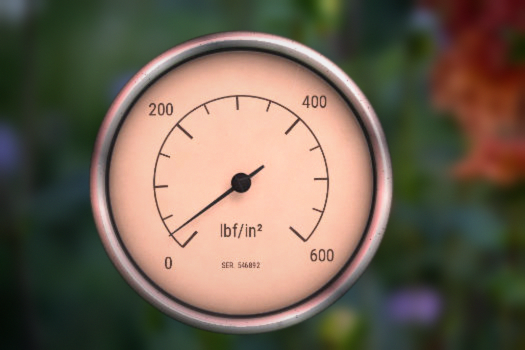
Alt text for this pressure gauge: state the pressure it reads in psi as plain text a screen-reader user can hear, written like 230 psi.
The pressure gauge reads 25 psi
